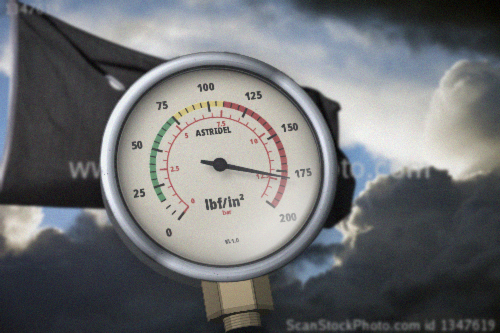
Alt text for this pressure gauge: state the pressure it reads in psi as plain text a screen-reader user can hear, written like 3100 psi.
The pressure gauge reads 180 psi
